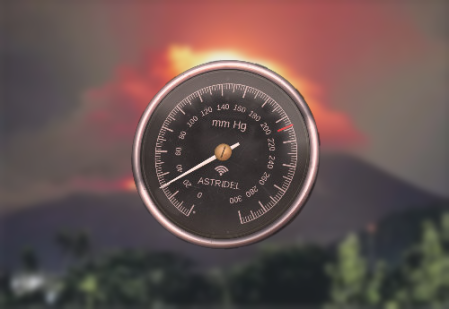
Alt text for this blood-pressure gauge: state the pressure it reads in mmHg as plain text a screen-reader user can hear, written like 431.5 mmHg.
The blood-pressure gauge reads 30 mmHg
